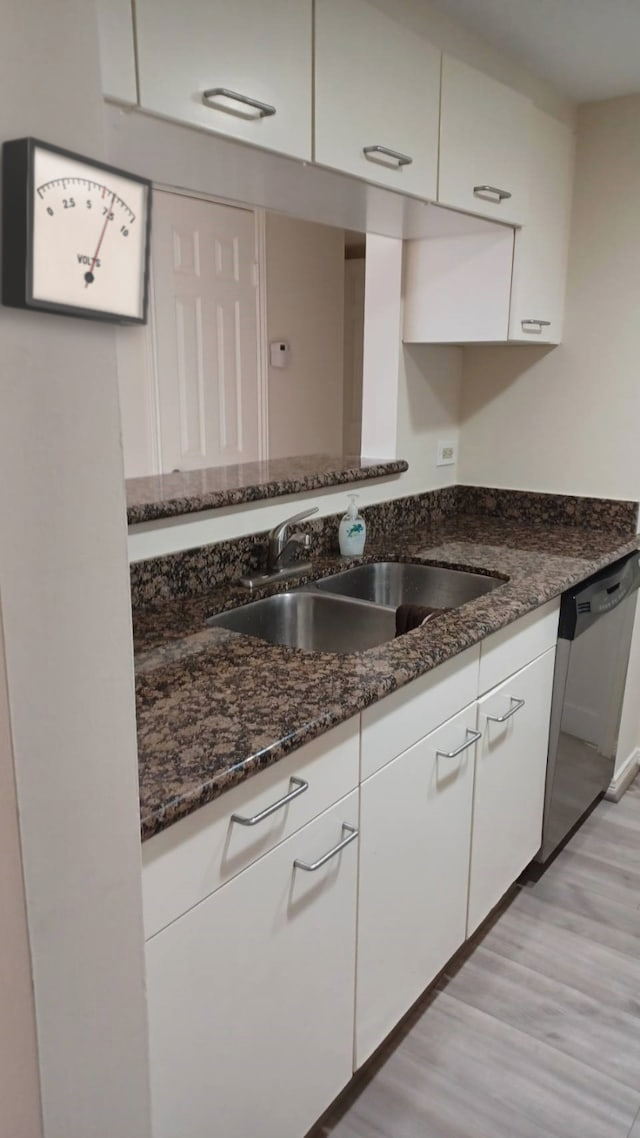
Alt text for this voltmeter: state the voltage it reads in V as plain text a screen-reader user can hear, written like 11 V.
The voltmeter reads 7.5 V
